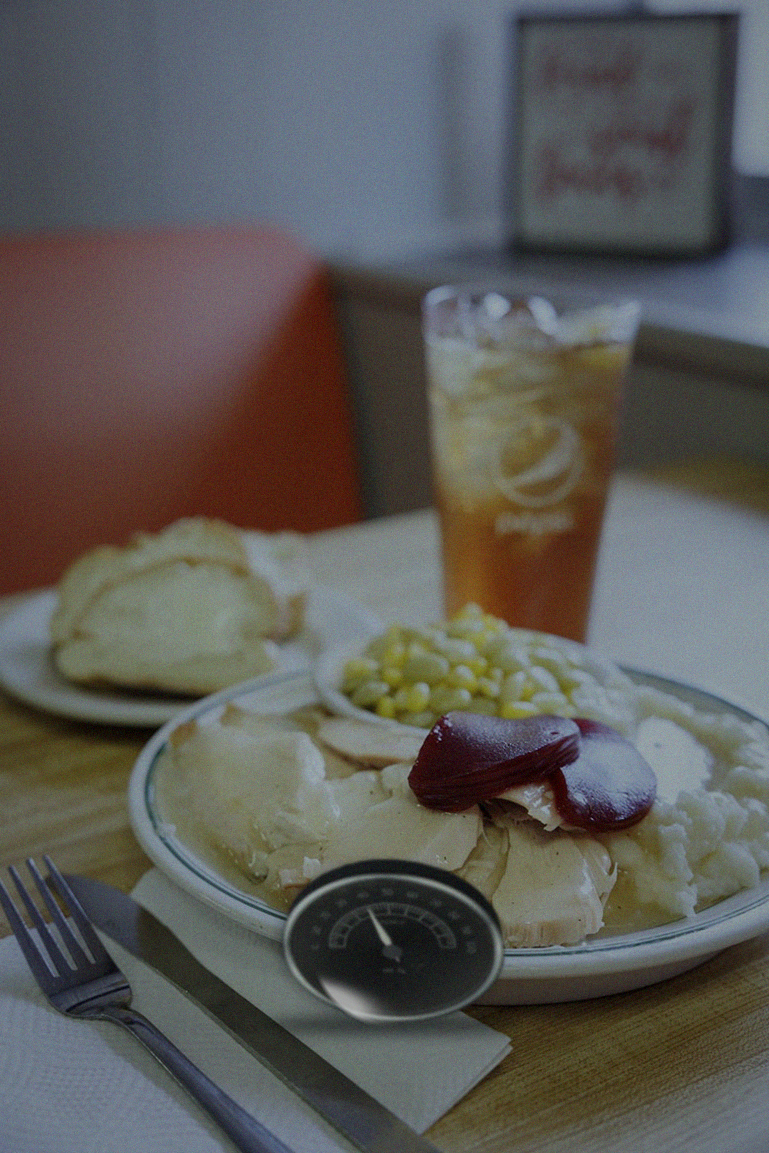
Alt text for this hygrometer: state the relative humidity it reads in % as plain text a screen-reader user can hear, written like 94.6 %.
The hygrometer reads 40 %
